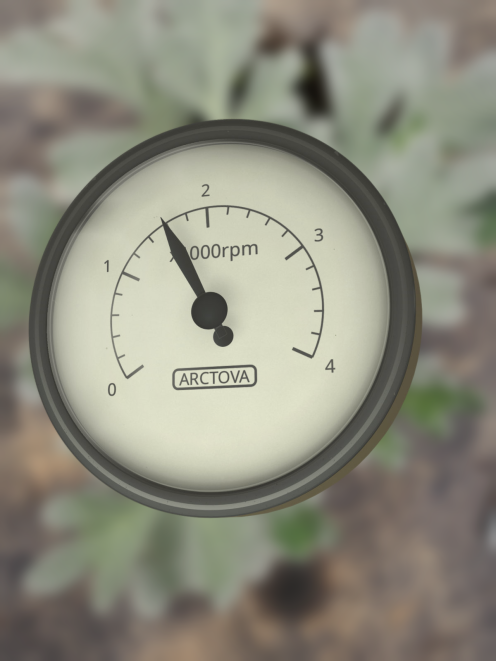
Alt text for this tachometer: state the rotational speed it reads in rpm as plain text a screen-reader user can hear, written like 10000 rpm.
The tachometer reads 1600 rpm
